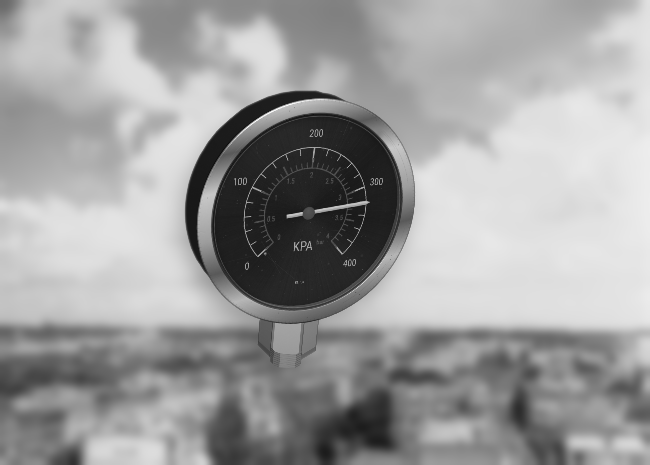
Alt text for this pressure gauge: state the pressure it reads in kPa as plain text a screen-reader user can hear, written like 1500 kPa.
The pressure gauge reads 320 kPa
